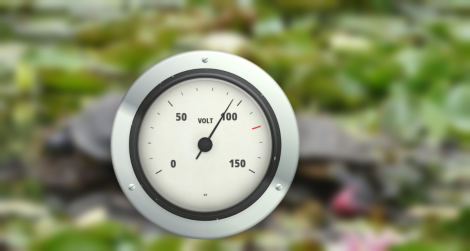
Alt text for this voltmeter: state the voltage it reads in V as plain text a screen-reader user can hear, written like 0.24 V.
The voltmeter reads 95 V
